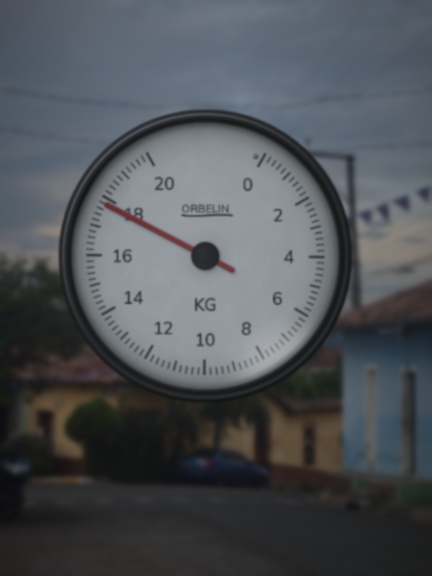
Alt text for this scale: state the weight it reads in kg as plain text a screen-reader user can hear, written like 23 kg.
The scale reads 17.8 kg
